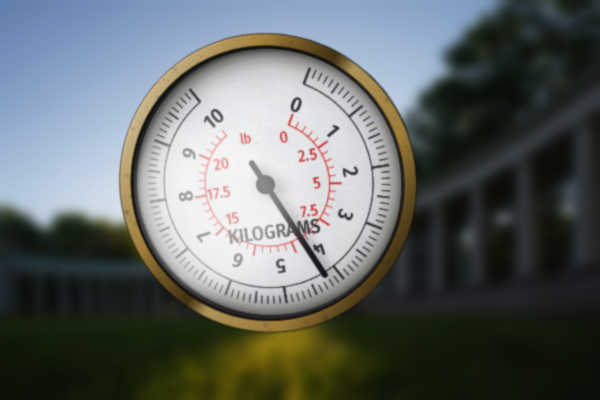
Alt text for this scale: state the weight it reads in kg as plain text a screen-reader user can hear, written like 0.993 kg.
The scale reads 4.2 kg
